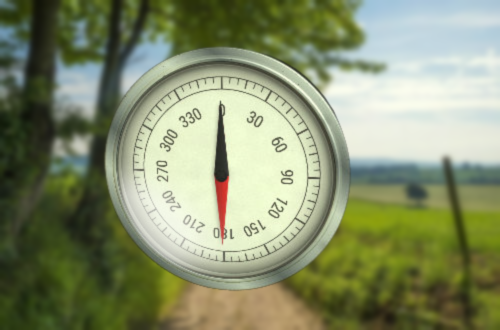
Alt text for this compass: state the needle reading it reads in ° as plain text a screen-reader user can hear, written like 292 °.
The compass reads 180 °
